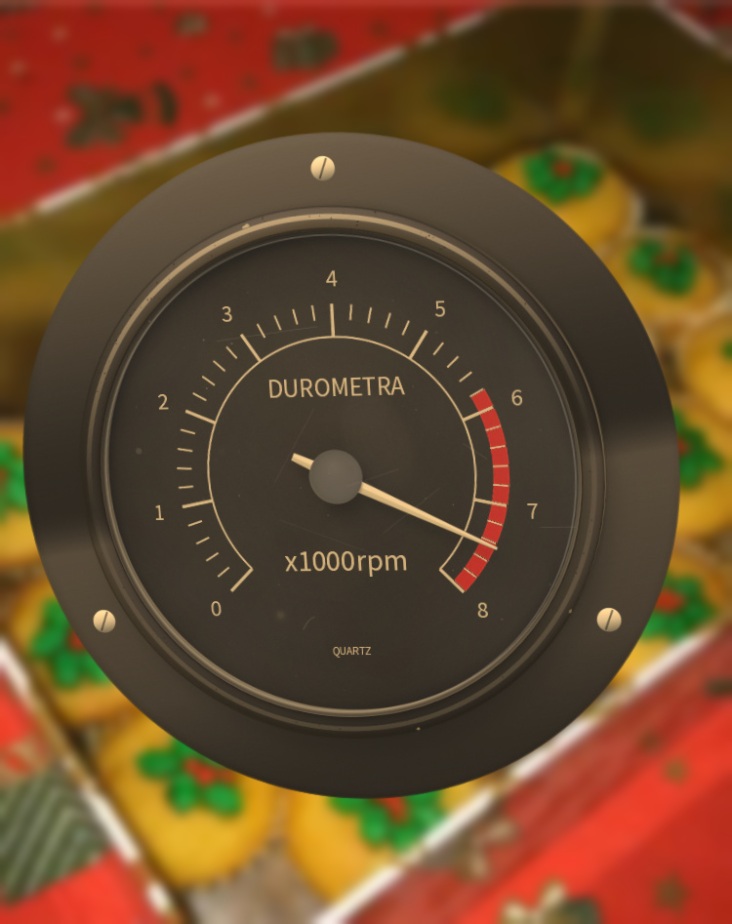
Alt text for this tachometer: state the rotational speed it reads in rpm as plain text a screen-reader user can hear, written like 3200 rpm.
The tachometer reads 7400 rpm
